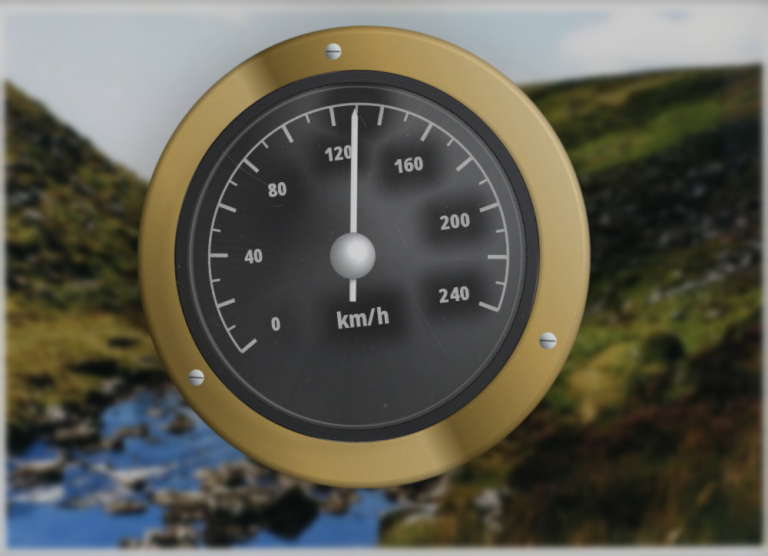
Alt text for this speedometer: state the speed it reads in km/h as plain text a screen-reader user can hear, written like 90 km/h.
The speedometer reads 130 km/h
